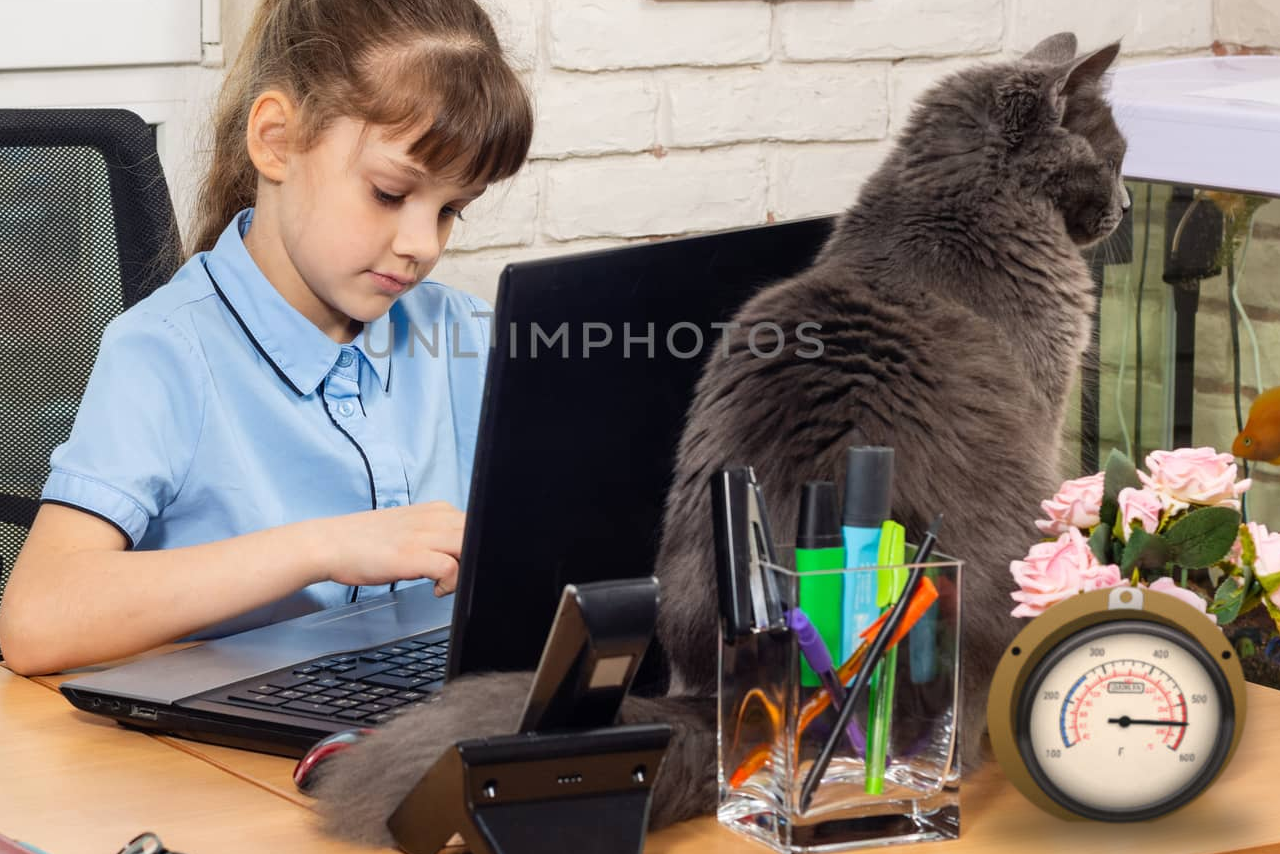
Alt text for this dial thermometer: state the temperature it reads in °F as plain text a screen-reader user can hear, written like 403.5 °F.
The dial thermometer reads 540 °F
